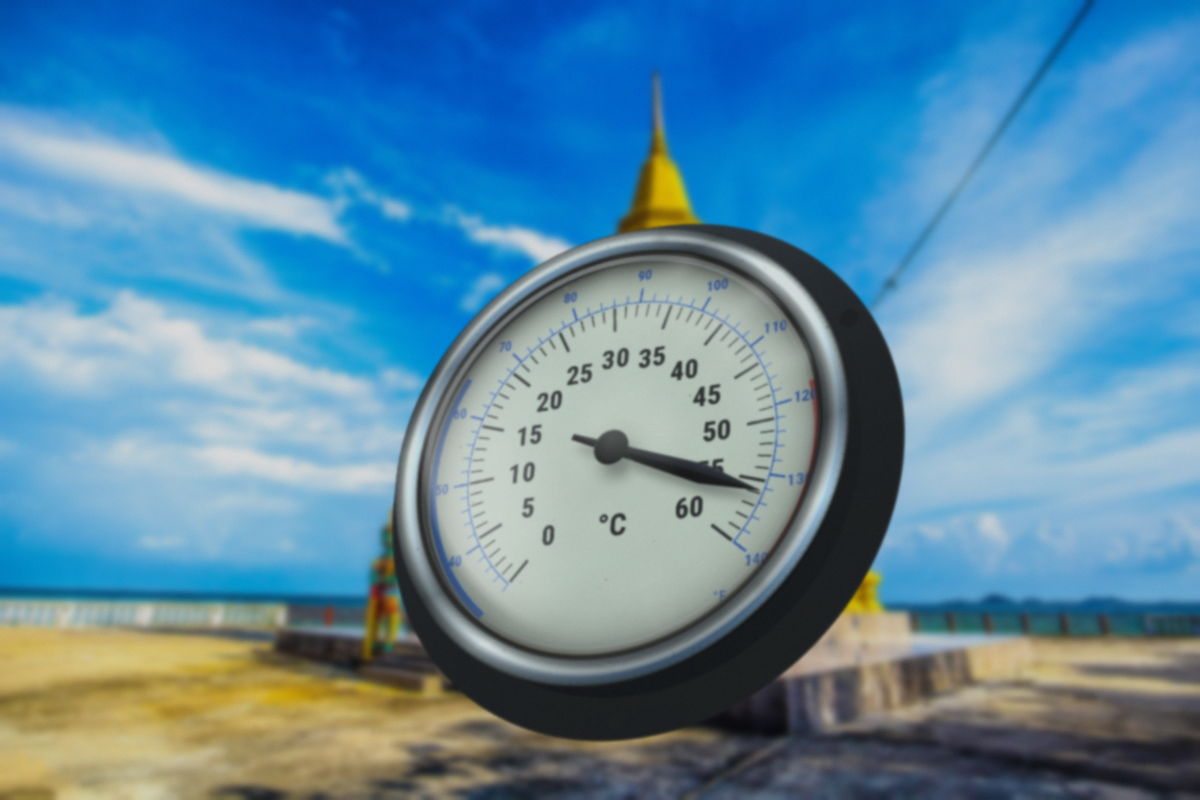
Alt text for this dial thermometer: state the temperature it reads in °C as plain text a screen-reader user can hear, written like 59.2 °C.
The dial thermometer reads 56 °C
